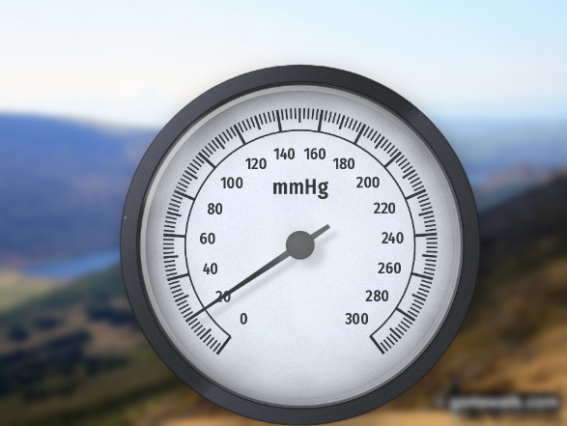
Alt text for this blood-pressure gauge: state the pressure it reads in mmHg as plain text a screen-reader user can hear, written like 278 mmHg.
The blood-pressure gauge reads 20 mmHg
